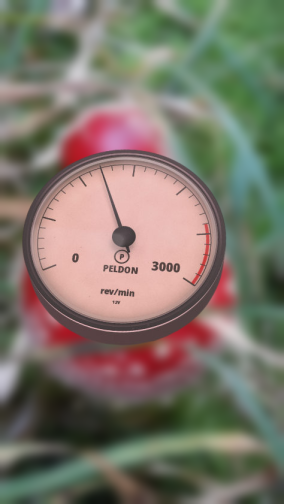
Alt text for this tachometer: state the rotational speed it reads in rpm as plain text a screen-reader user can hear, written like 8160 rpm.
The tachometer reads 1200 rpm
